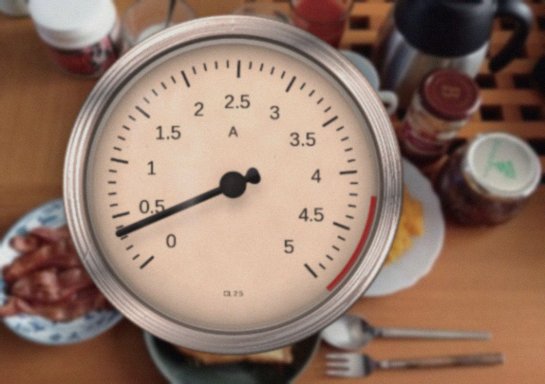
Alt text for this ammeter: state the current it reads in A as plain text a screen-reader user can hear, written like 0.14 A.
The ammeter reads 0.35 A
